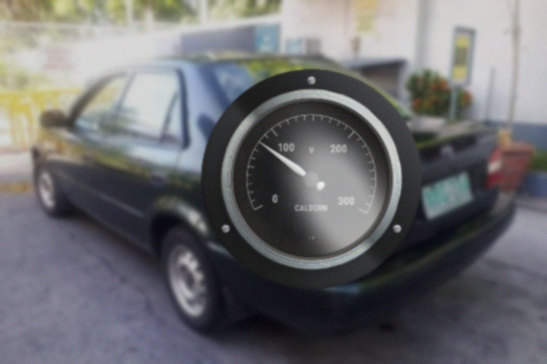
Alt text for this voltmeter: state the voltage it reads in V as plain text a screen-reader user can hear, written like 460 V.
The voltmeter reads 80 V
